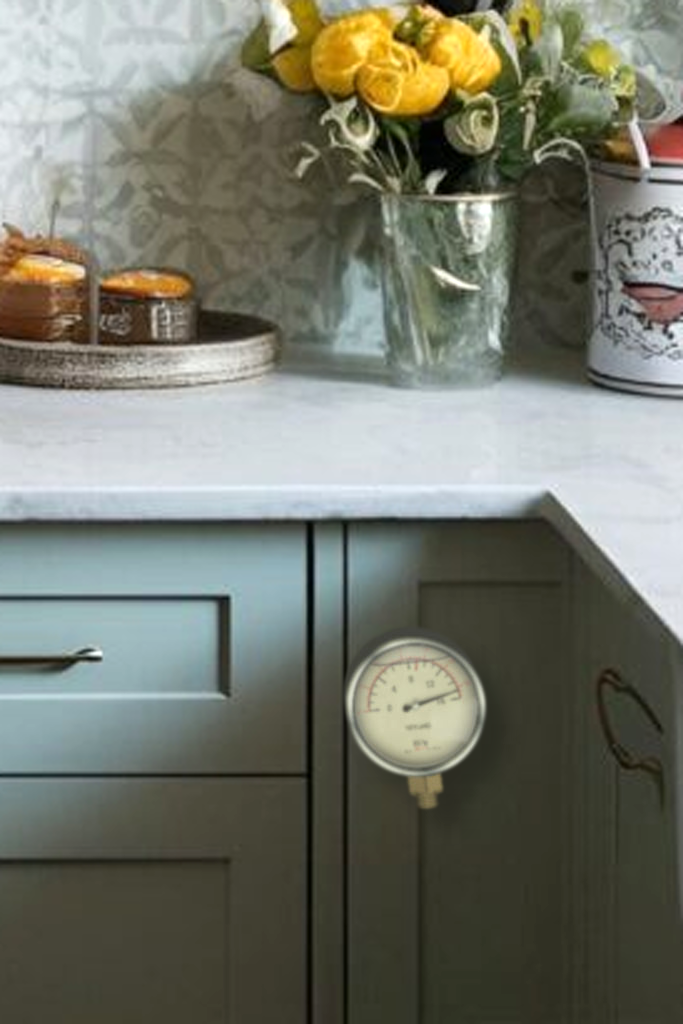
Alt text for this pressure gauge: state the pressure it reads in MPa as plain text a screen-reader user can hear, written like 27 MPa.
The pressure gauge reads 15 MPa
